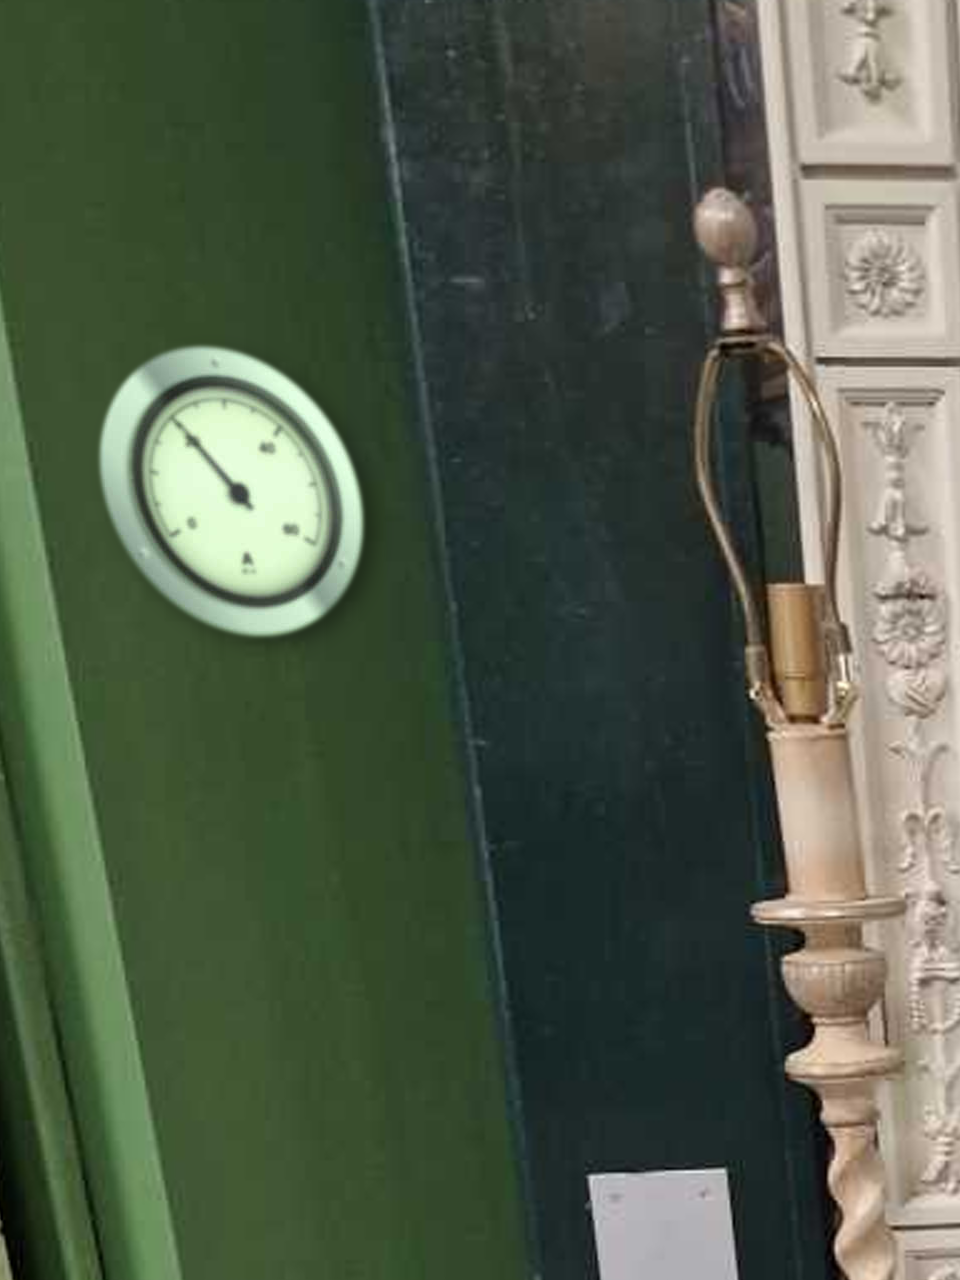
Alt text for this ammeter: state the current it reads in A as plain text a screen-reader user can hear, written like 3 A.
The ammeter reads 20 A
